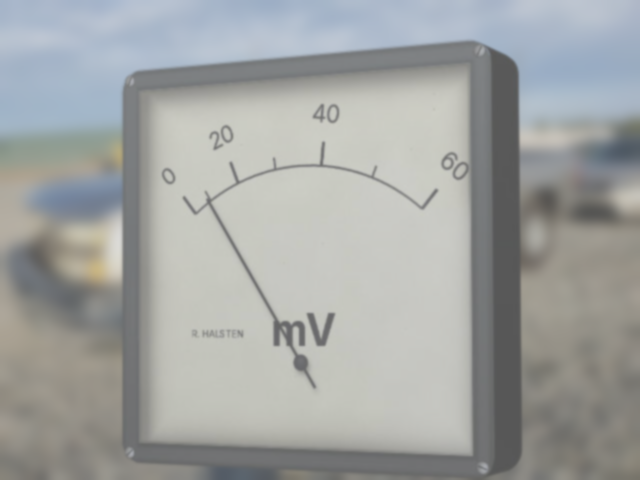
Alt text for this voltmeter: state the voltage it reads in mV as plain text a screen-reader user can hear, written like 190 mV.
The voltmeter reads 10 mV
